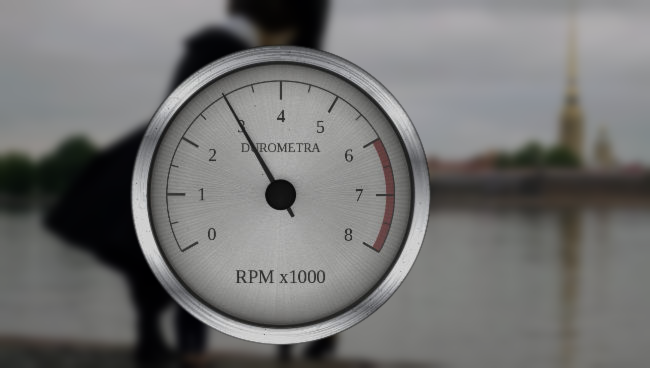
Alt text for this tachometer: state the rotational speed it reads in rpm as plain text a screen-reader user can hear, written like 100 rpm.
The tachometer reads 3000 rpm
